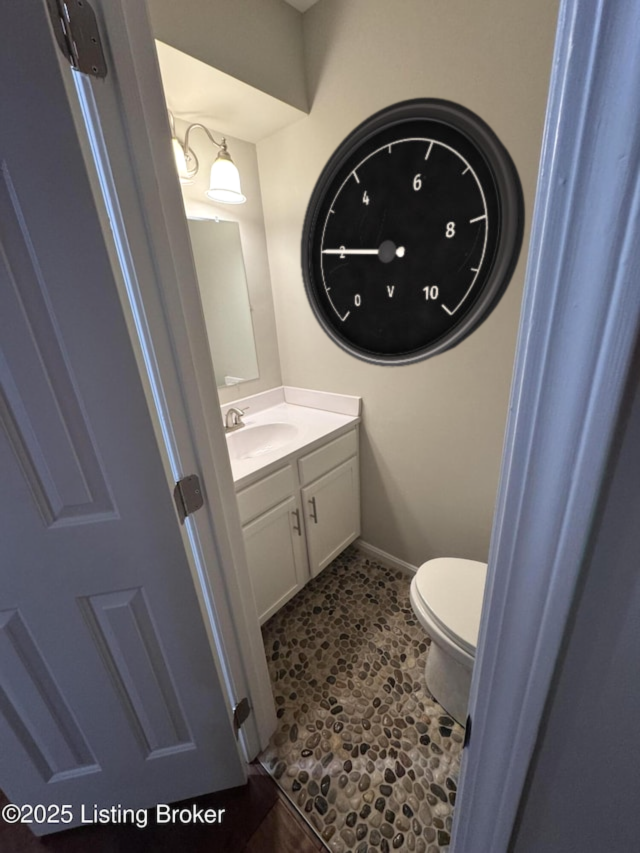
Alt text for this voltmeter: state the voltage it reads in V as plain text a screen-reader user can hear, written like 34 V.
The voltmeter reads 2 V
